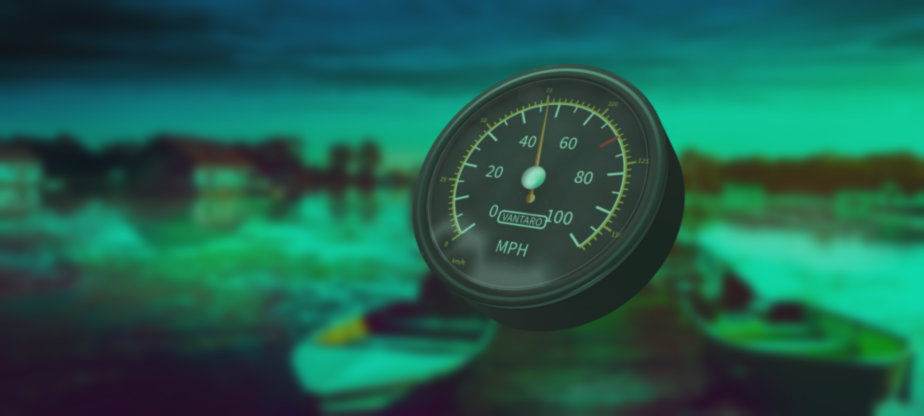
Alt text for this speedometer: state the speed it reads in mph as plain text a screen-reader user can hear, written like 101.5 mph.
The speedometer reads 47.5 mph
